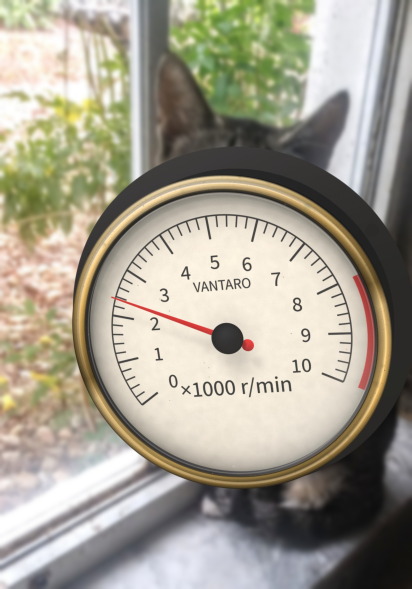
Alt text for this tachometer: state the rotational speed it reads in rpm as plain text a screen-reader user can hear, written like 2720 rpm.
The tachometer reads 2400 rpm
